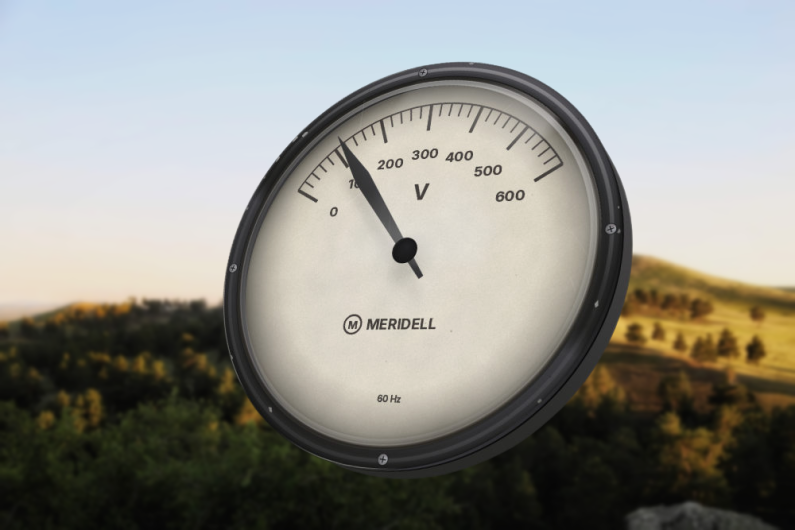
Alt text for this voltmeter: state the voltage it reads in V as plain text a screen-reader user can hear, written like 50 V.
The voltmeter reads 120 V
